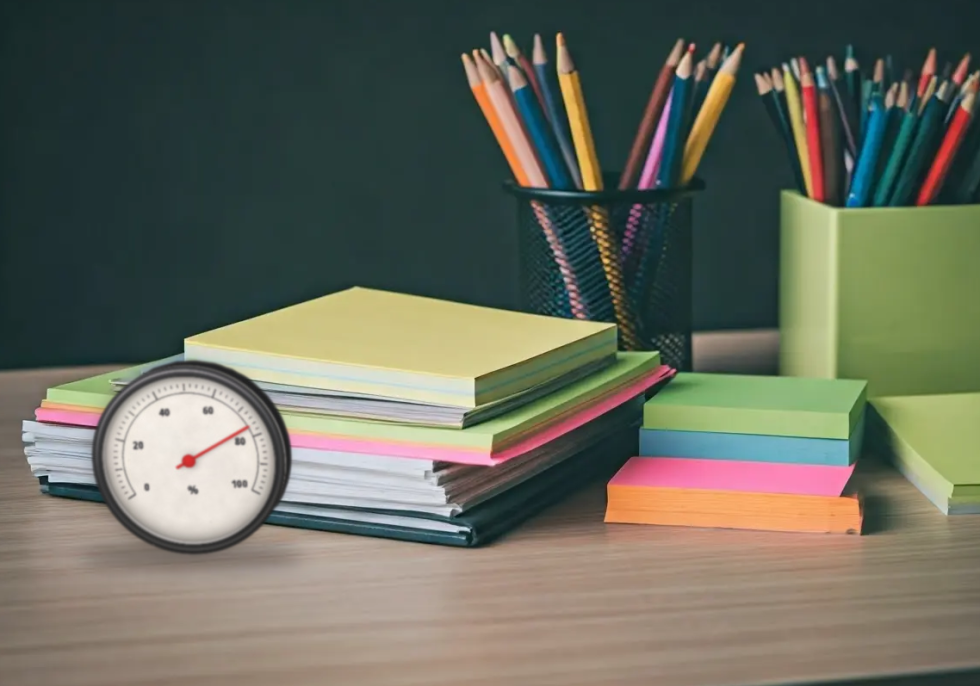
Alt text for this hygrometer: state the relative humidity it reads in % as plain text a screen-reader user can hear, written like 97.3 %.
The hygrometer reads 76 %
